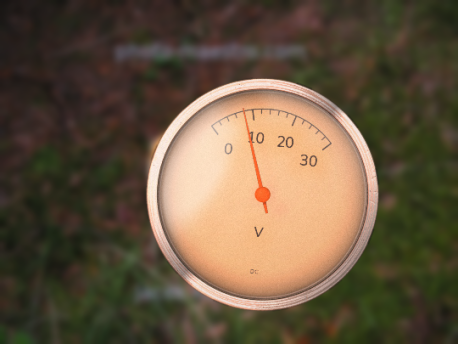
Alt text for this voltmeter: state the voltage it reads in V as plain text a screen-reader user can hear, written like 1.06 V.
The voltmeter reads 8 V
